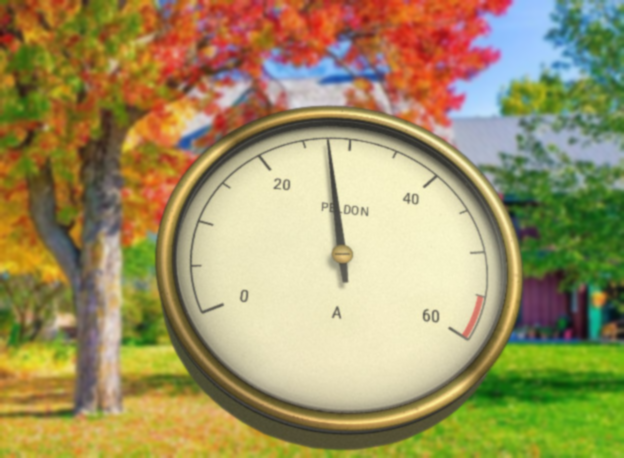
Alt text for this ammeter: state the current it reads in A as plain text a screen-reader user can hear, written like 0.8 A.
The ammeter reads 27.5 A
